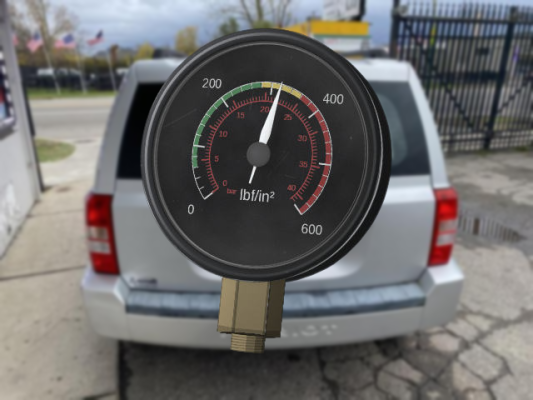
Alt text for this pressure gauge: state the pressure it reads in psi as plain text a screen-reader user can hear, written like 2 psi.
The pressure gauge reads 320 psi
